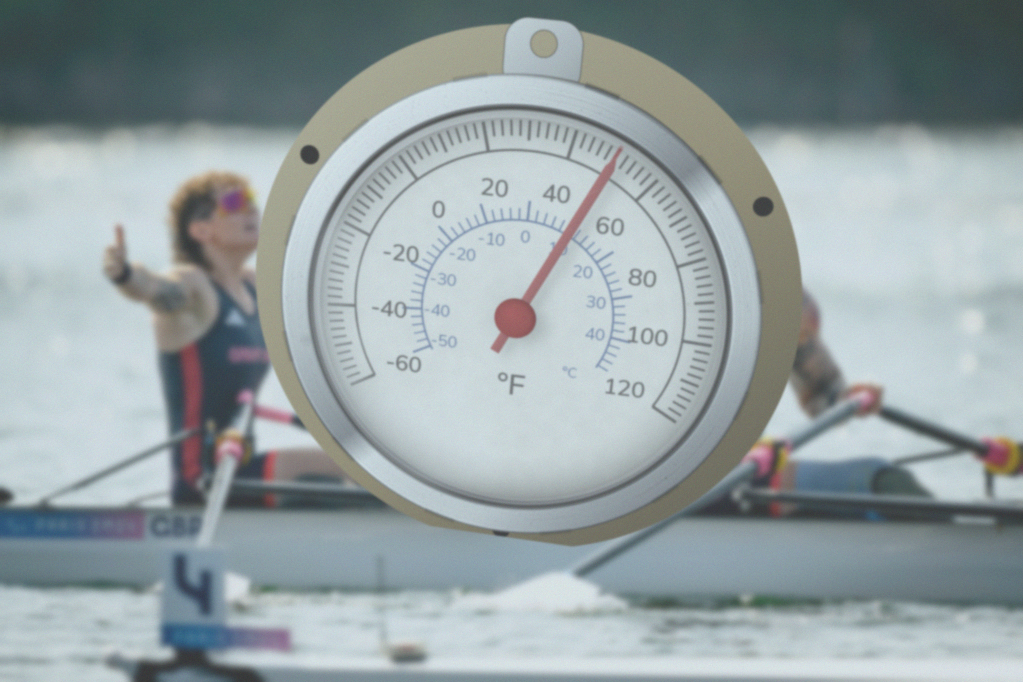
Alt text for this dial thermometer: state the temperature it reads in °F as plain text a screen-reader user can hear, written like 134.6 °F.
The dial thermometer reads 50 °F
